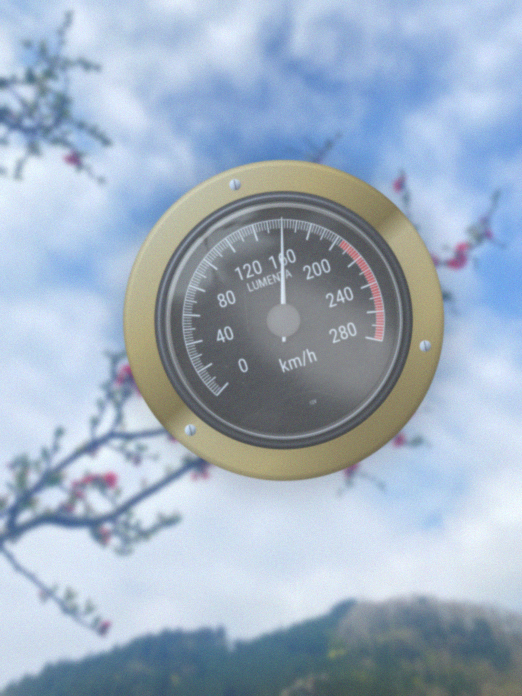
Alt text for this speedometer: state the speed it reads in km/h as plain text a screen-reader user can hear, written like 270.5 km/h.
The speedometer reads 160 km/h
